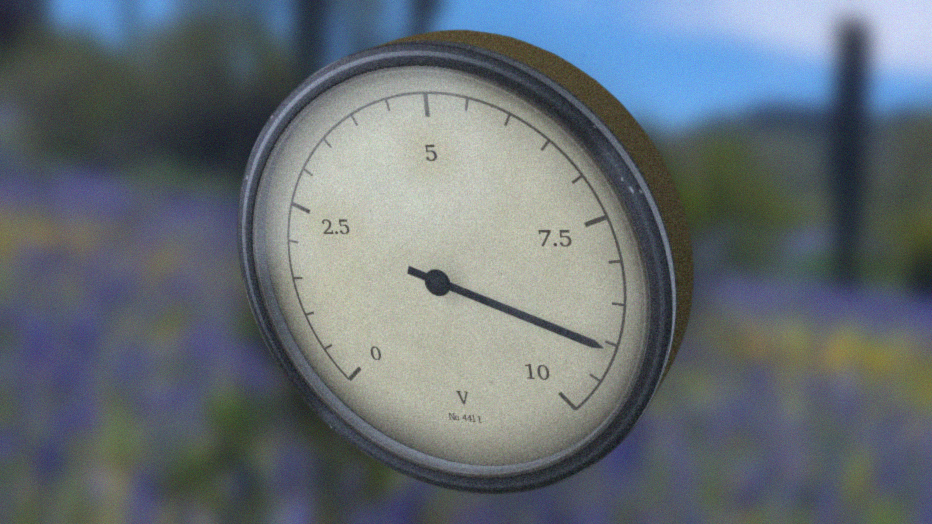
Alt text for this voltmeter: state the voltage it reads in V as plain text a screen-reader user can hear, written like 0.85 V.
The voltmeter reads 9 V
